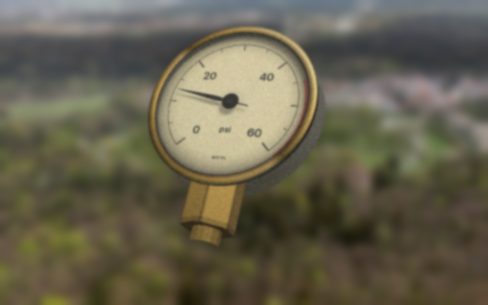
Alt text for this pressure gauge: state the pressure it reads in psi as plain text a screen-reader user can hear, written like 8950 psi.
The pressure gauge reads 12.5 psi
